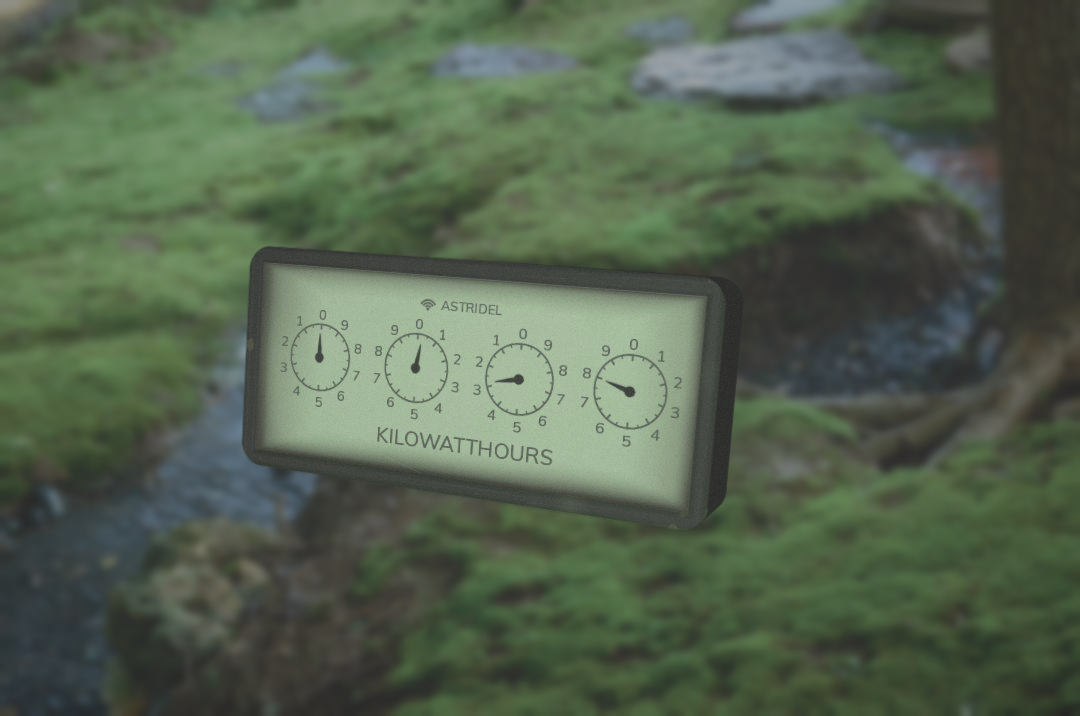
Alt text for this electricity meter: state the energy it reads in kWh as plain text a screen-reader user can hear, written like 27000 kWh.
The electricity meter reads 28 kWh
